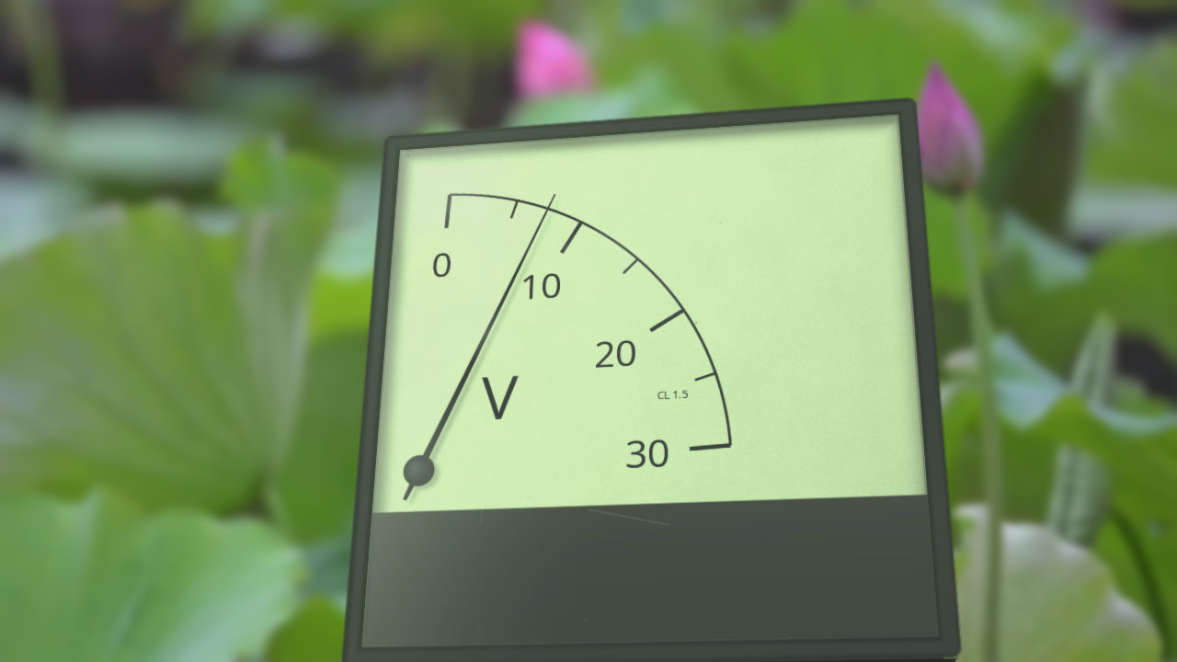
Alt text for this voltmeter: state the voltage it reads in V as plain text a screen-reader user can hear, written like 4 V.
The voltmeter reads 7.5 V
